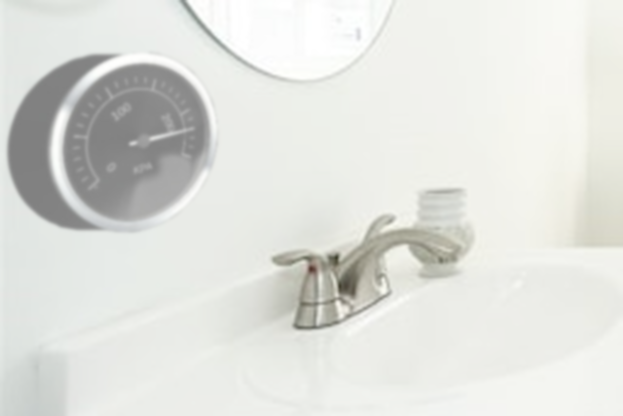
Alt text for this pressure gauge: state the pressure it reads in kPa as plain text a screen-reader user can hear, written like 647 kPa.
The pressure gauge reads 220 kPa
